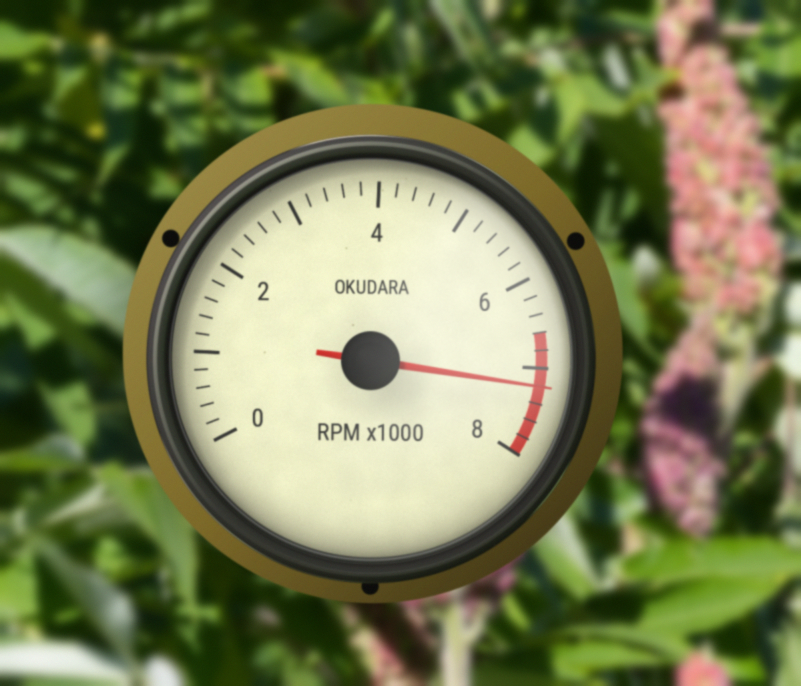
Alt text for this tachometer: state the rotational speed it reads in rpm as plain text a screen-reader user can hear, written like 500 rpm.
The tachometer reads 7200 rpm
